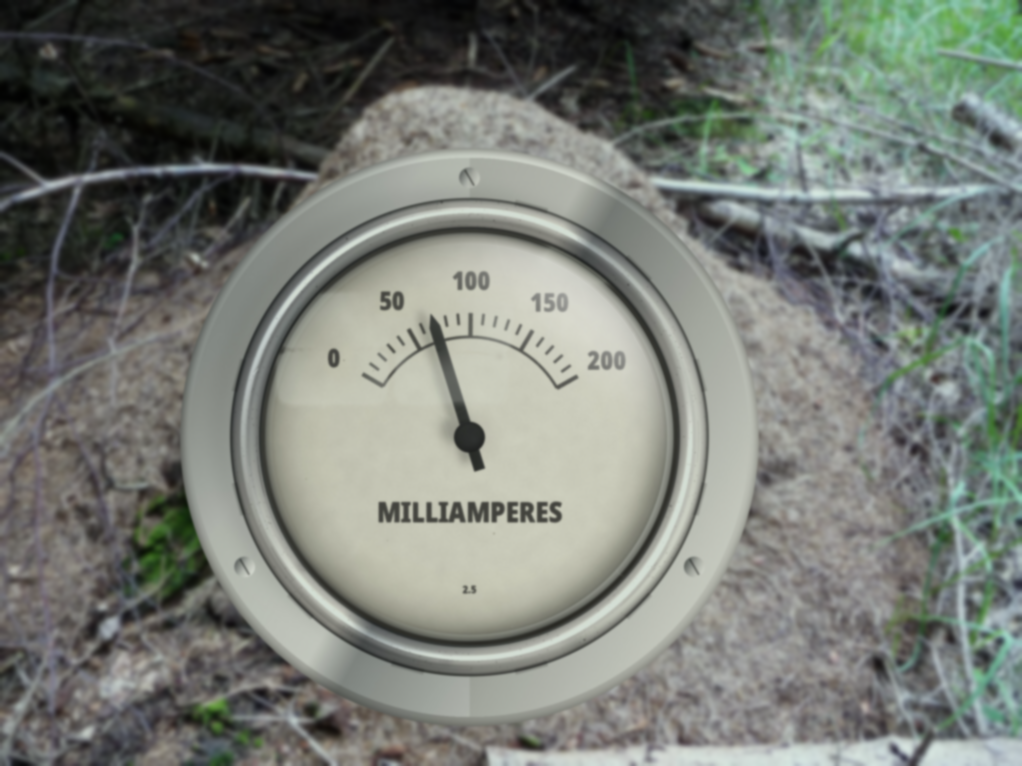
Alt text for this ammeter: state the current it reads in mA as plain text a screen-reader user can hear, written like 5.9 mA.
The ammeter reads 70 mA
